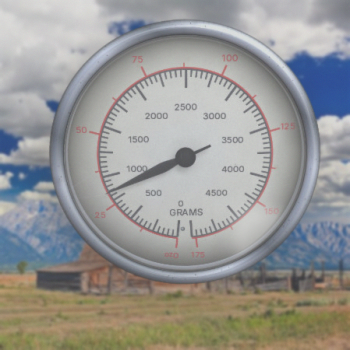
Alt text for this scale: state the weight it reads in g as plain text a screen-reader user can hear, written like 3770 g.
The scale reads 850 g
